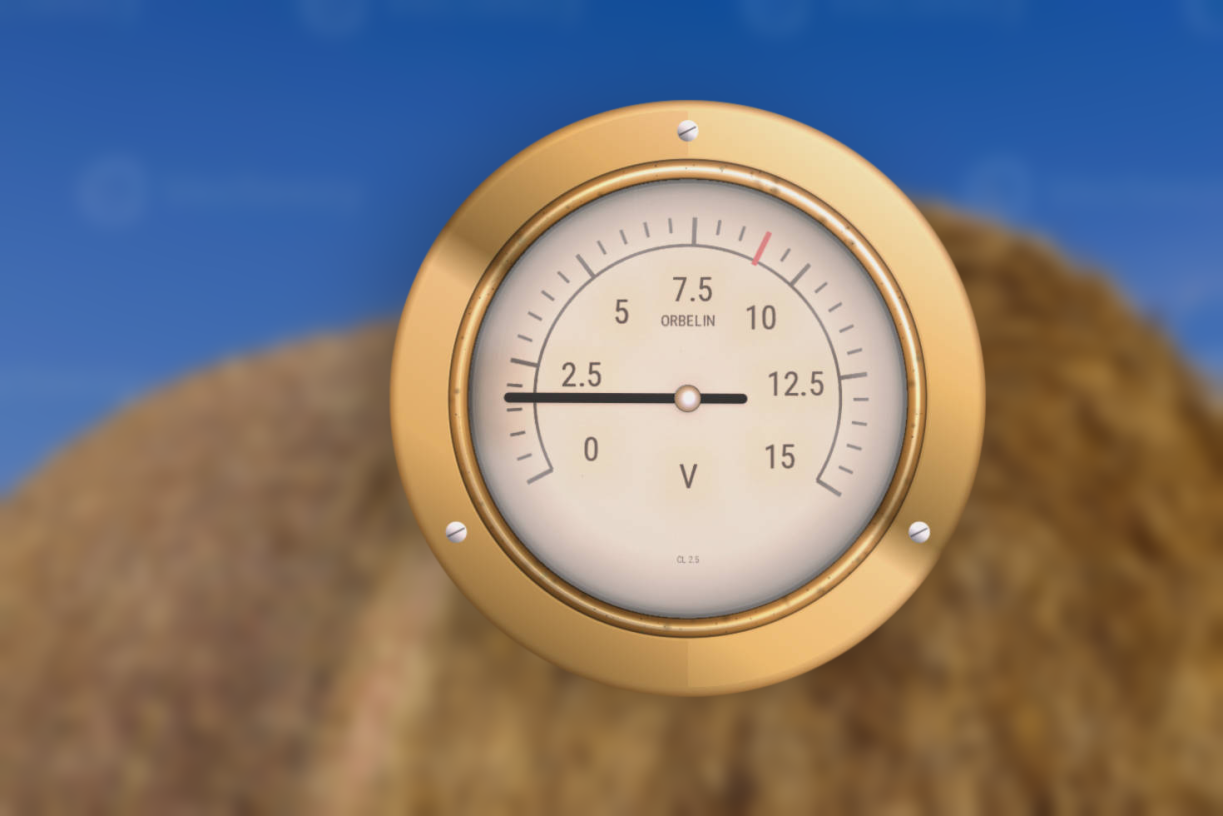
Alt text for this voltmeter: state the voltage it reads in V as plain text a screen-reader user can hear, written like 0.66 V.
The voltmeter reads 1.75 V
